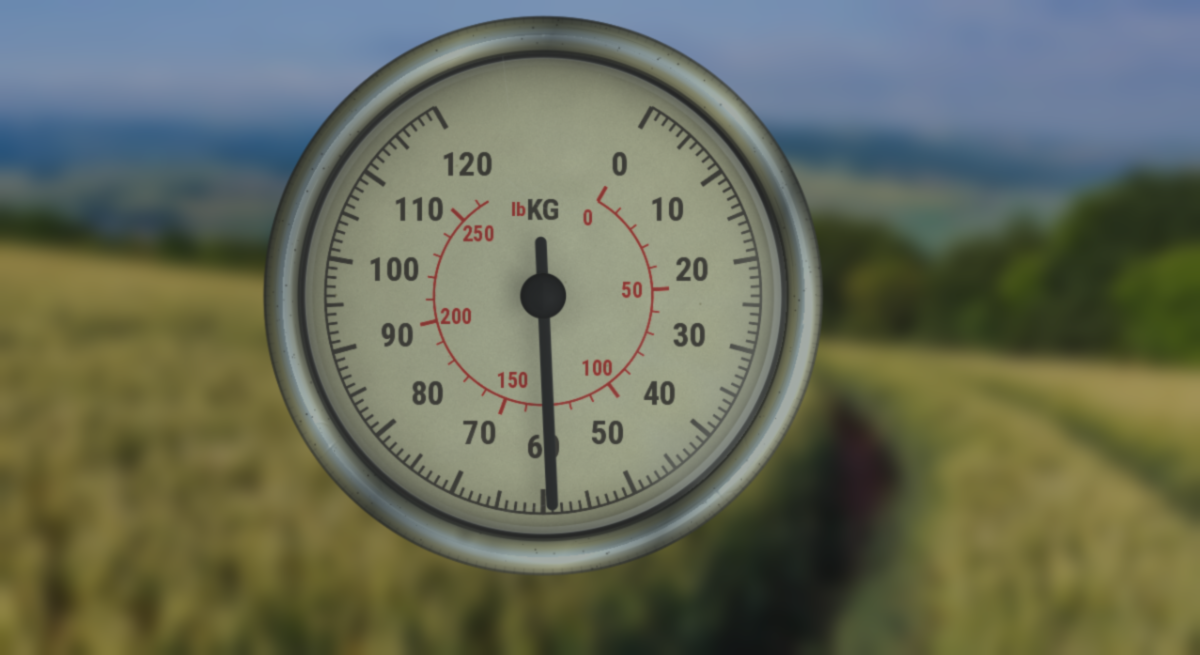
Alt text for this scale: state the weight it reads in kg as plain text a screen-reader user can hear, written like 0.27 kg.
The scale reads 59 kg
